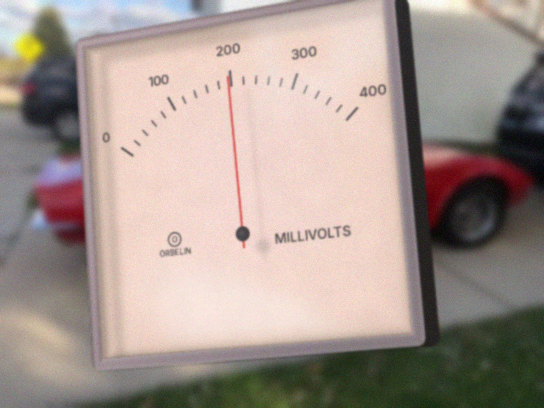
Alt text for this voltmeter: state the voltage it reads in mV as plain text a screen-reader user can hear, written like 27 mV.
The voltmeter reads 200 mV
